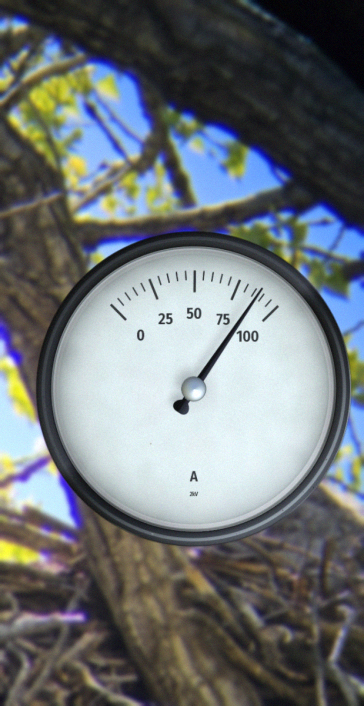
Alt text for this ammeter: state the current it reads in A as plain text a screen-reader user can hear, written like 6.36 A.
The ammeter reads 87.5 A
